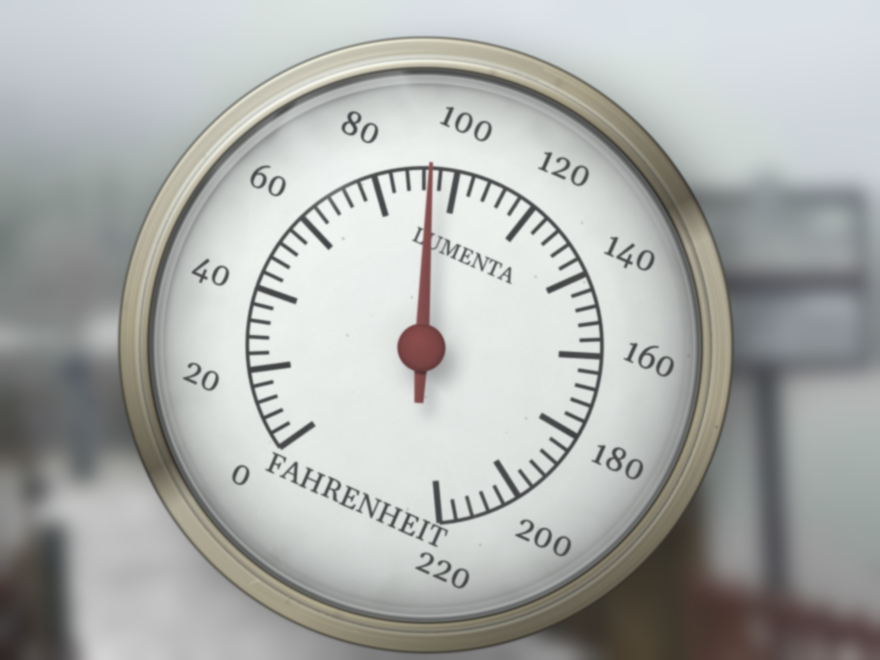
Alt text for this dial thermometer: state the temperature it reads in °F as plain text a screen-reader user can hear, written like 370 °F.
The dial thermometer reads 94 °F
